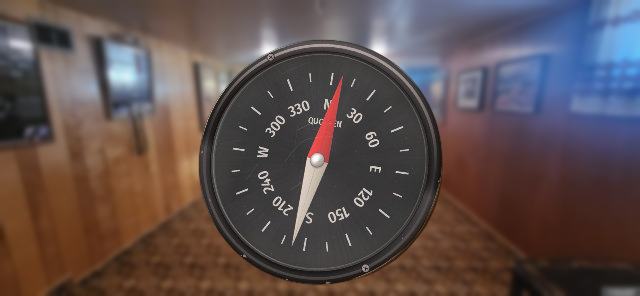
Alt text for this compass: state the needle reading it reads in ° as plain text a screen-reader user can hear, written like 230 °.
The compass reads 7.5 °
